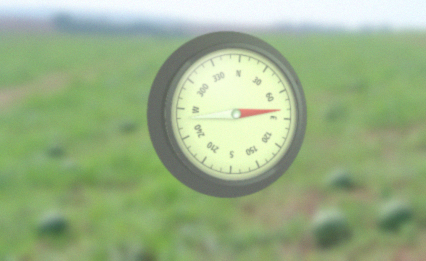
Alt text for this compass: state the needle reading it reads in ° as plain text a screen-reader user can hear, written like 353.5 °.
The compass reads 80 °
